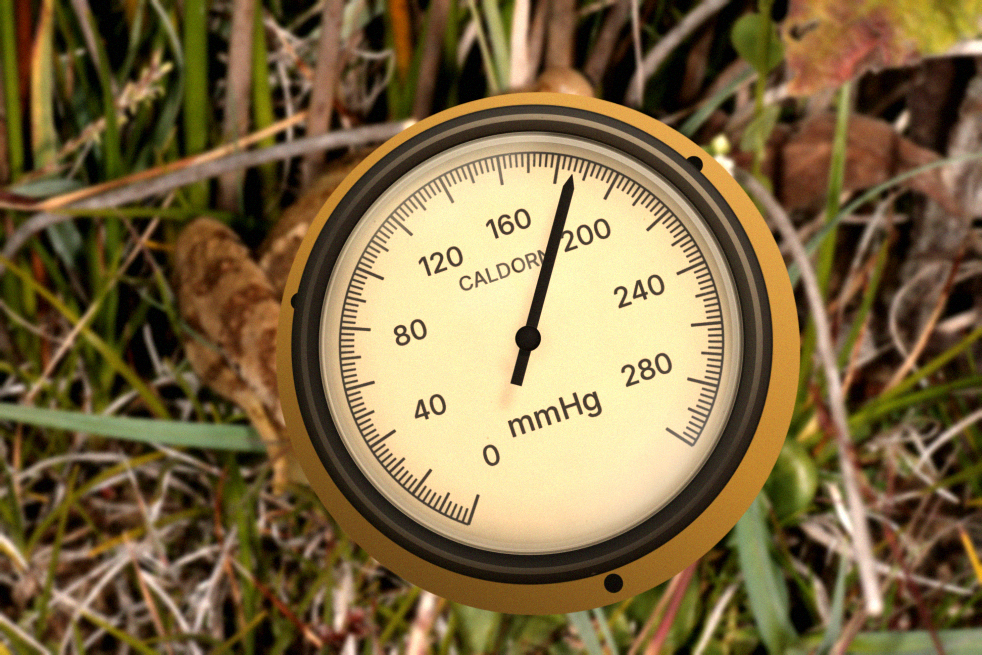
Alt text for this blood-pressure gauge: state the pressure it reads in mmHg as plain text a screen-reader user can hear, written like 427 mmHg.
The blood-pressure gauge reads 186 mmHg
